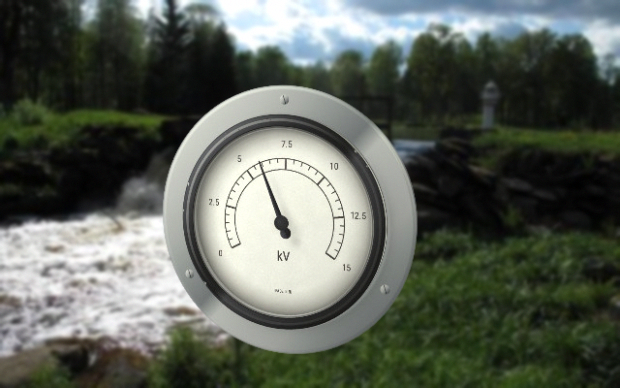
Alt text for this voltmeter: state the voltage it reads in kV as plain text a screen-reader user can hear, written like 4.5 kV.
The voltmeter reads 6 kV
